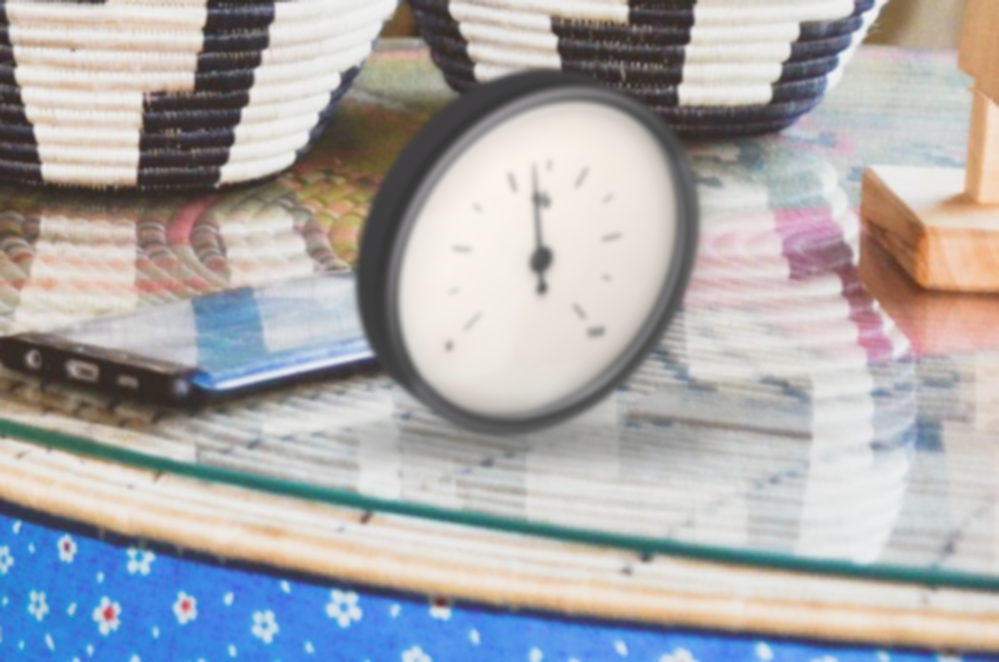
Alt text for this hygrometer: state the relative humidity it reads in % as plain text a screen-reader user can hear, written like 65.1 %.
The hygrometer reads 45 %
